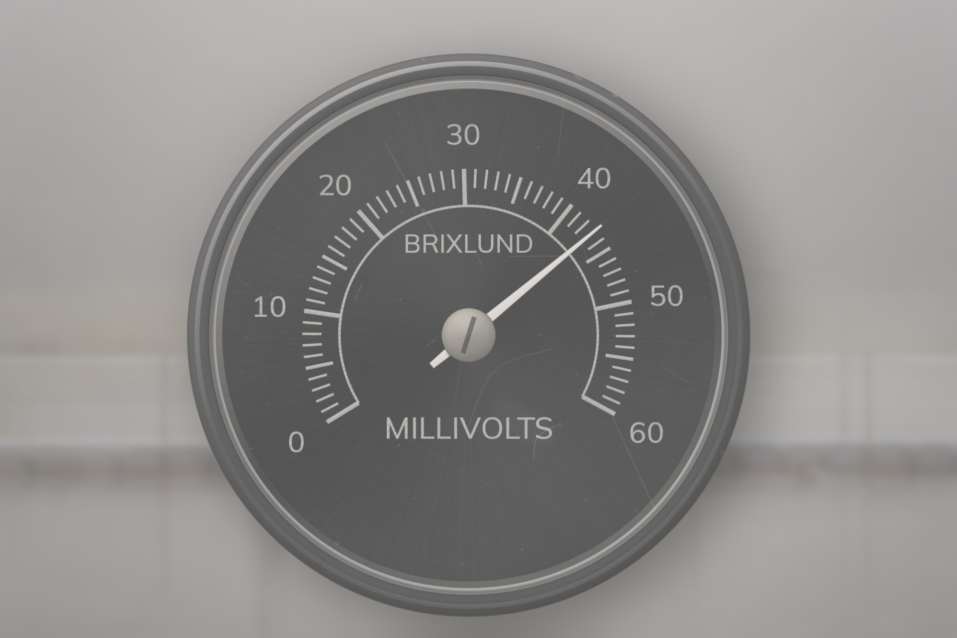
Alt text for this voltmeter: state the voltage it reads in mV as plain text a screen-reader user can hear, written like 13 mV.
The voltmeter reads 43 mV
